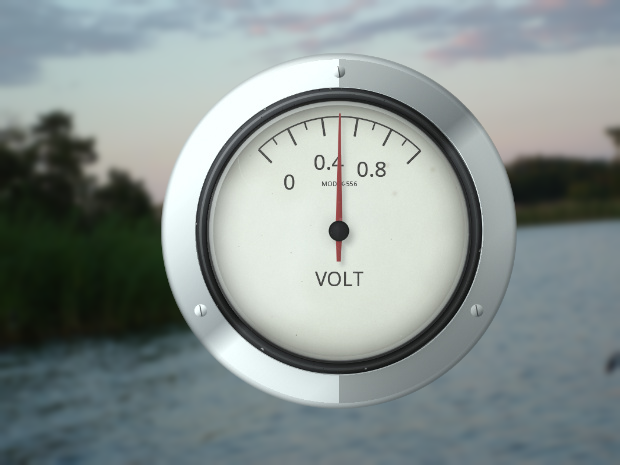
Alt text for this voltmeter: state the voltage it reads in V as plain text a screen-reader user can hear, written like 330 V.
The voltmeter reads 0.5 V
